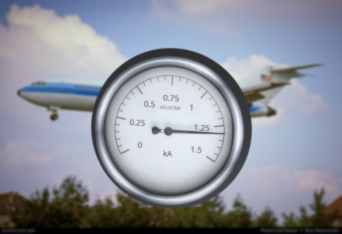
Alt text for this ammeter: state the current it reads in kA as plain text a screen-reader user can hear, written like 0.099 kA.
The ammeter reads 1.3 kA
